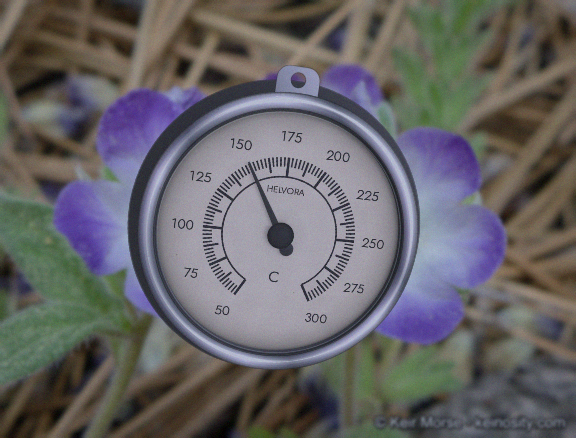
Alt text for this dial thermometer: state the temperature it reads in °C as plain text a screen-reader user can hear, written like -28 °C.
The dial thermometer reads 150 °C
